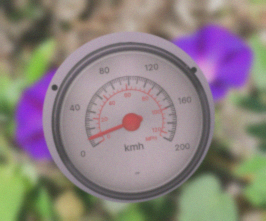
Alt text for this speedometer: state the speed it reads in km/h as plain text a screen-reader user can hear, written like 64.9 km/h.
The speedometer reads 10 km/h
